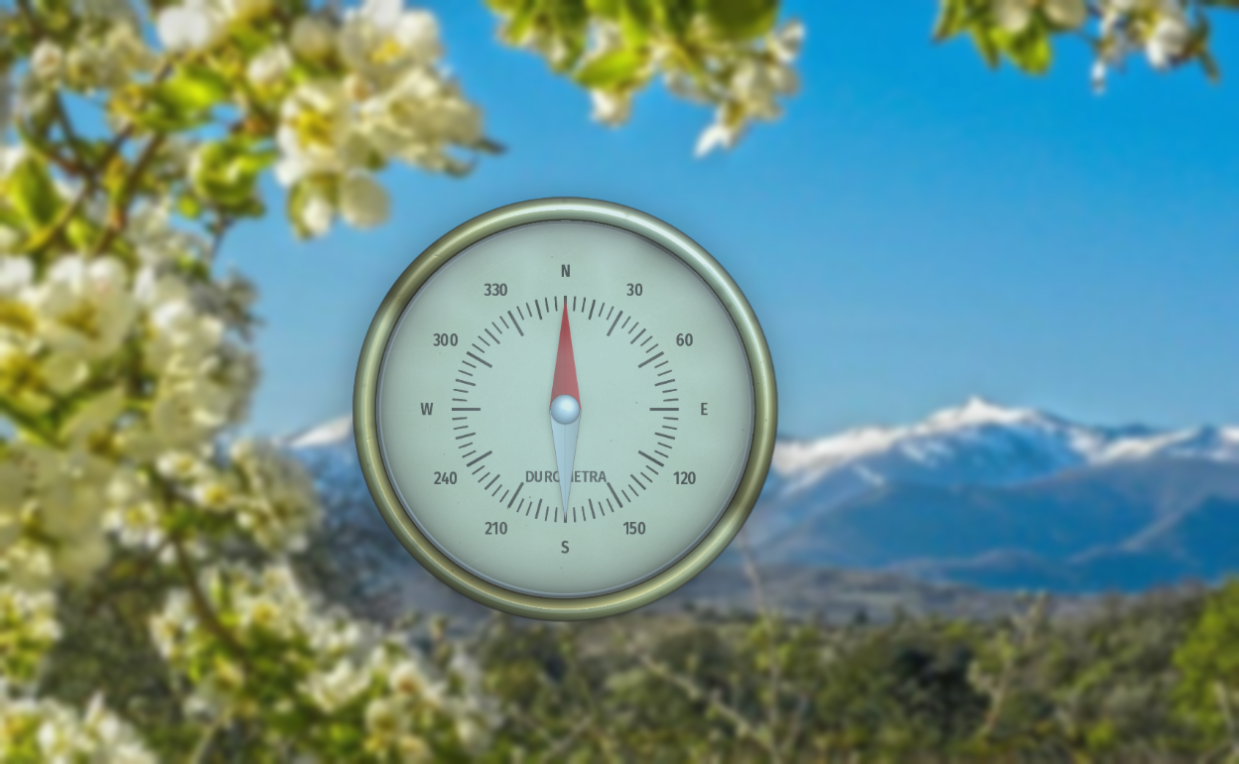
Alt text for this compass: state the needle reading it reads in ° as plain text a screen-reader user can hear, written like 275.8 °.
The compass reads 0 °
